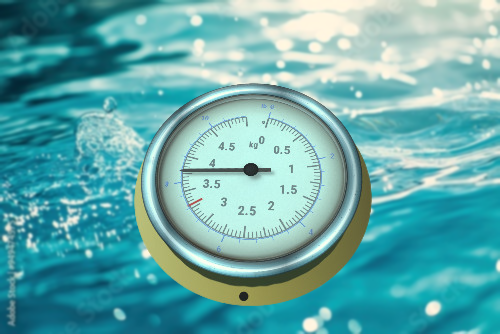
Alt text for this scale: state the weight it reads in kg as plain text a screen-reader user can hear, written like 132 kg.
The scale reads 3.75 kg
